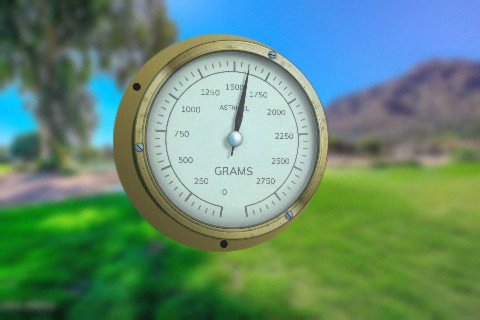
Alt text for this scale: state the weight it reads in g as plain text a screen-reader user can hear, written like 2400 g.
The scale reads 1600 g
